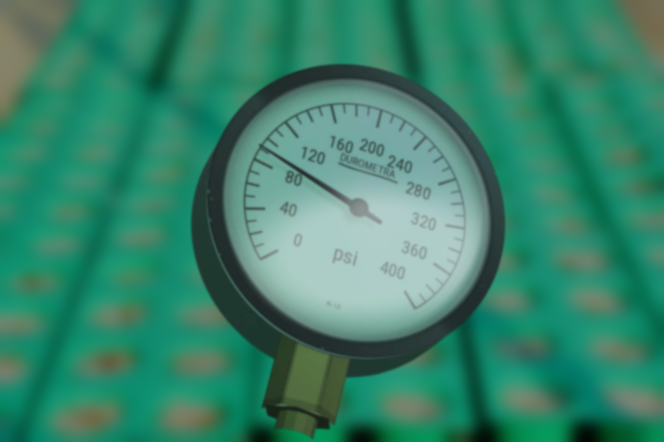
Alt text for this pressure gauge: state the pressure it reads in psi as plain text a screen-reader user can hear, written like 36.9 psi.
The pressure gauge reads 90 psi
